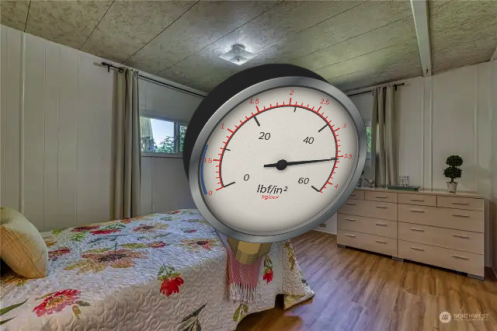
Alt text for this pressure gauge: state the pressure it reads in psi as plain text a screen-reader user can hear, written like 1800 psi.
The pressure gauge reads 50 psi
